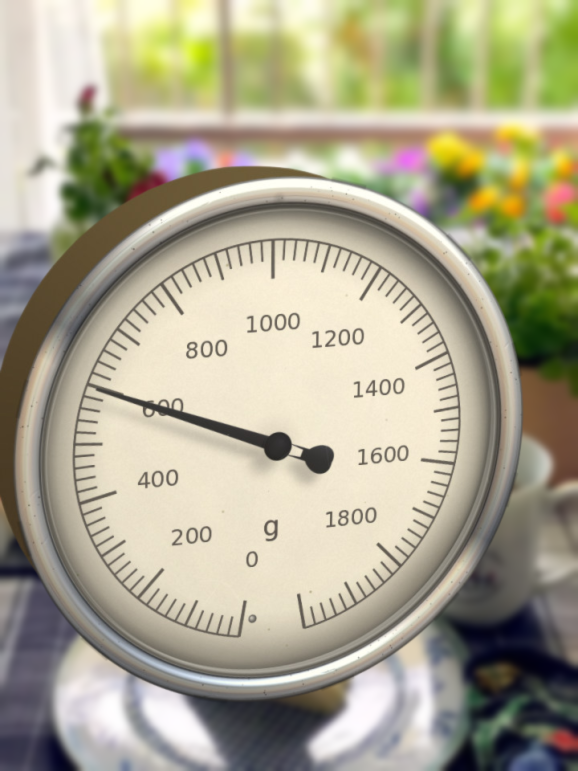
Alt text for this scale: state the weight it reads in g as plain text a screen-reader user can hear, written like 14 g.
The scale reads 600 g
